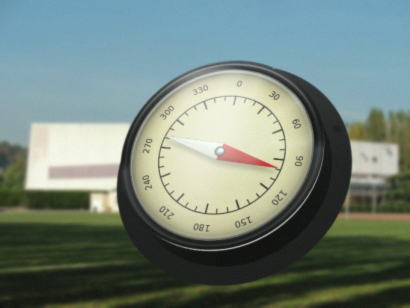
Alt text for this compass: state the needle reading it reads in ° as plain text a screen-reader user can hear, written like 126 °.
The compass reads 100 °
